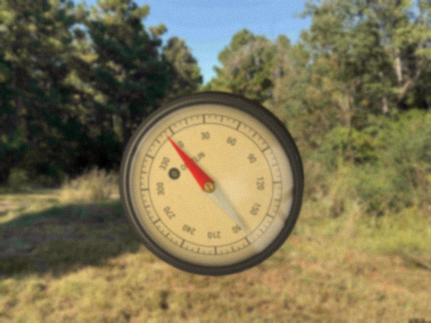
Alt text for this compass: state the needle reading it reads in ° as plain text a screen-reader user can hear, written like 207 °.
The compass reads 355 °
